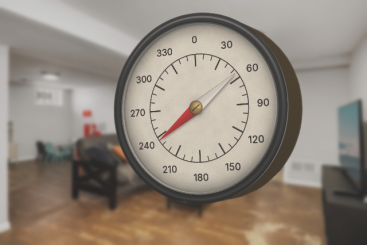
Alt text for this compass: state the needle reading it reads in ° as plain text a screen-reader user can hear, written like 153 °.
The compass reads 235 °
